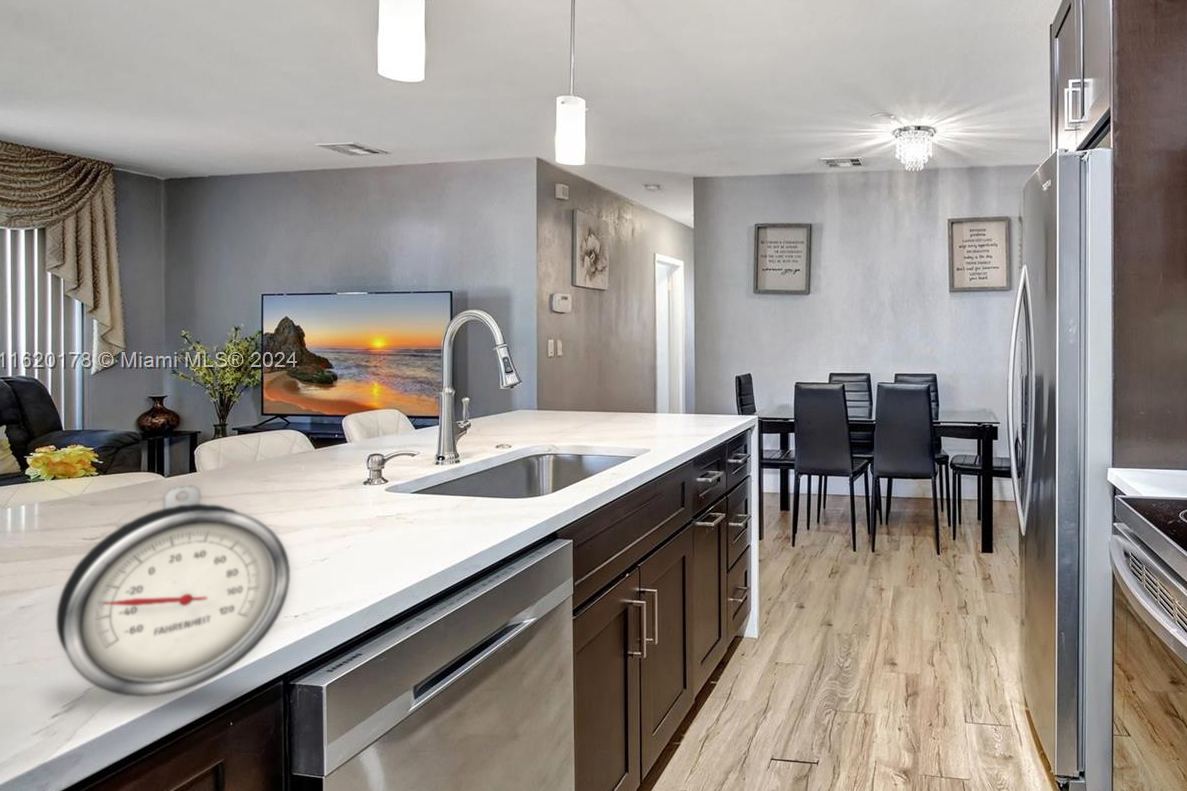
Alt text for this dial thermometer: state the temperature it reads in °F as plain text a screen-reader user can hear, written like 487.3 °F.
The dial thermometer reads -30 °F
